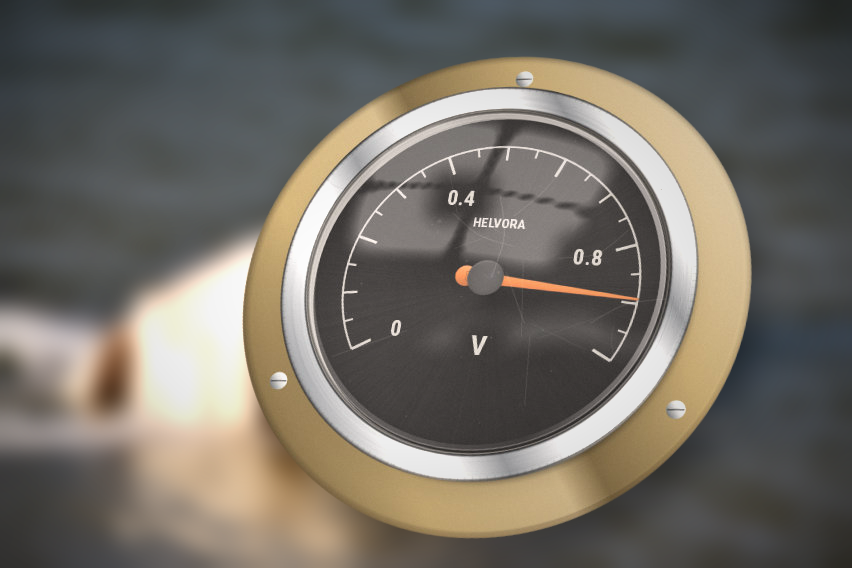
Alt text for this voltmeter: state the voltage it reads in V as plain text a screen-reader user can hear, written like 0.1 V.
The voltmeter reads 0.9 V
